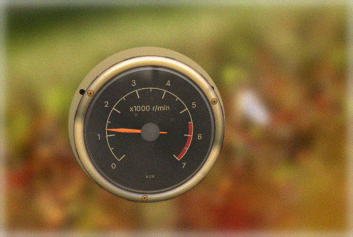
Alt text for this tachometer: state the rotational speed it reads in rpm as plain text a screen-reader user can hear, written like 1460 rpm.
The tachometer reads 1250 rpm
